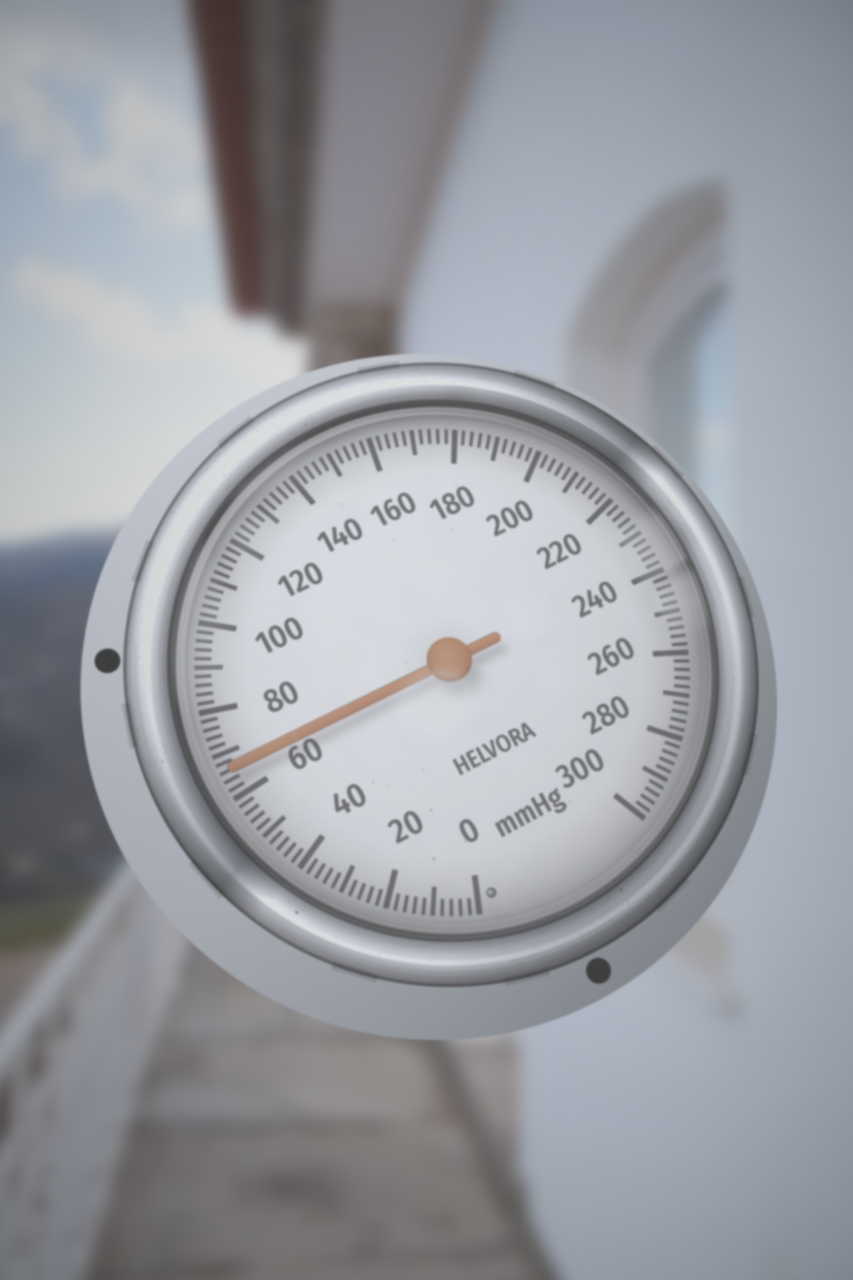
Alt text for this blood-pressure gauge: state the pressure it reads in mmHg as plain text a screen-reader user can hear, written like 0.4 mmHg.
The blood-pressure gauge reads 66 mmHg
